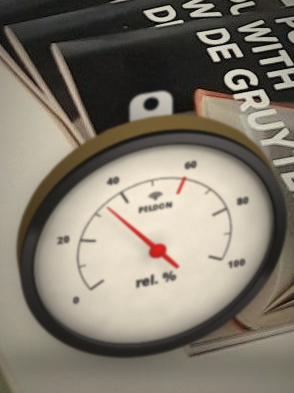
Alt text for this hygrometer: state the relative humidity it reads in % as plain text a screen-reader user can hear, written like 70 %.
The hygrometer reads 35 %
